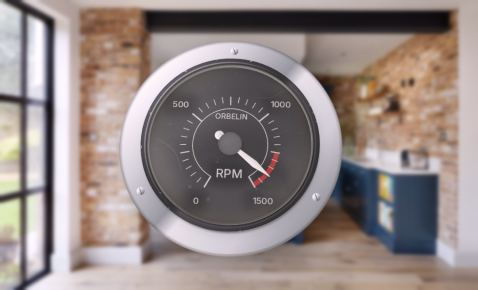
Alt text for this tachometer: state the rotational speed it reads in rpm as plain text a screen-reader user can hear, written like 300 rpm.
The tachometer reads 1400 rpm
